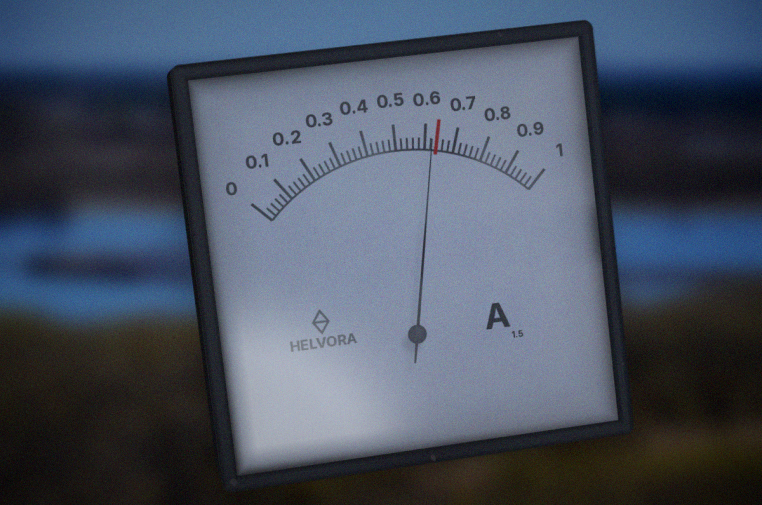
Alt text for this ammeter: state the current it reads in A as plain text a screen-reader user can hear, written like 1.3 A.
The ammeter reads 0.62 A
